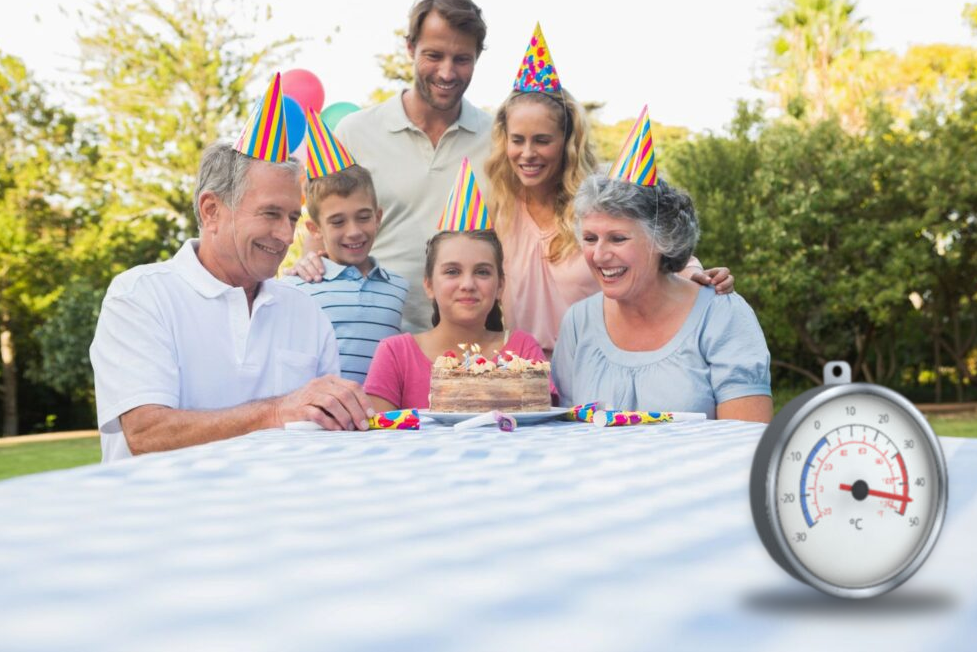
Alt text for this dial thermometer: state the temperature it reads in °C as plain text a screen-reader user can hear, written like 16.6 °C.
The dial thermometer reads 45 °C
